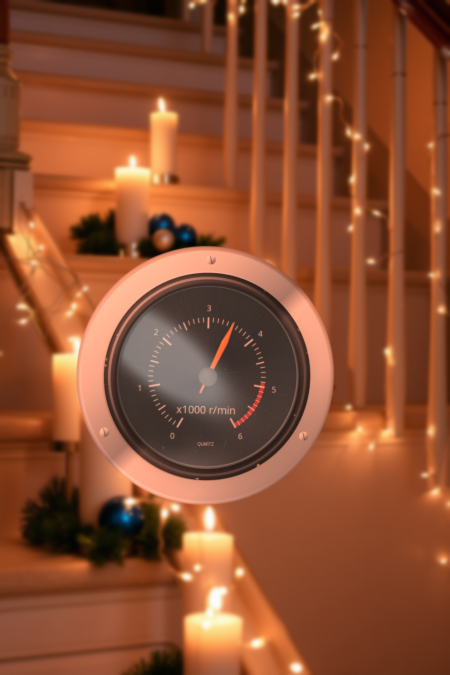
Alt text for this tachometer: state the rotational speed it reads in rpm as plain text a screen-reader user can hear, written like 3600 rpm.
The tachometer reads 3500 rpm
